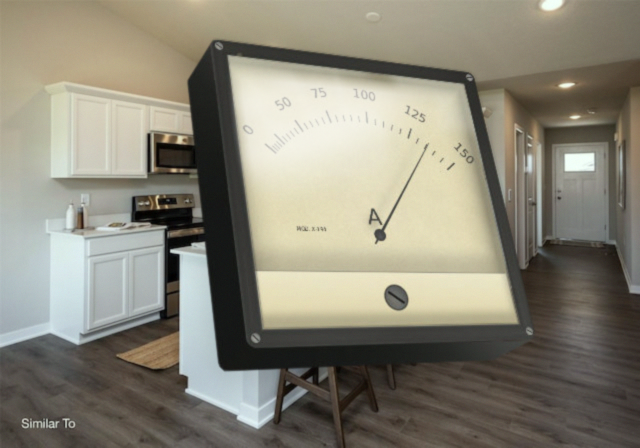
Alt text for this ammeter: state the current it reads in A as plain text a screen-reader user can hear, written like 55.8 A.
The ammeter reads 135 A
